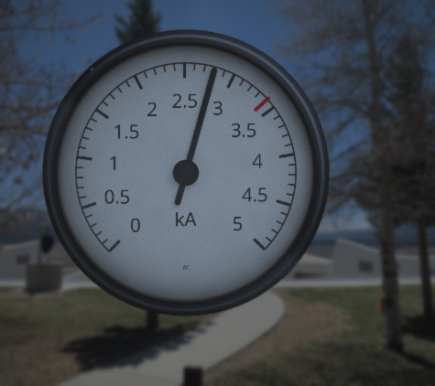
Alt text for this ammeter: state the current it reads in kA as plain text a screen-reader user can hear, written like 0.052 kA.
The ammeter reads 2.8 kA
